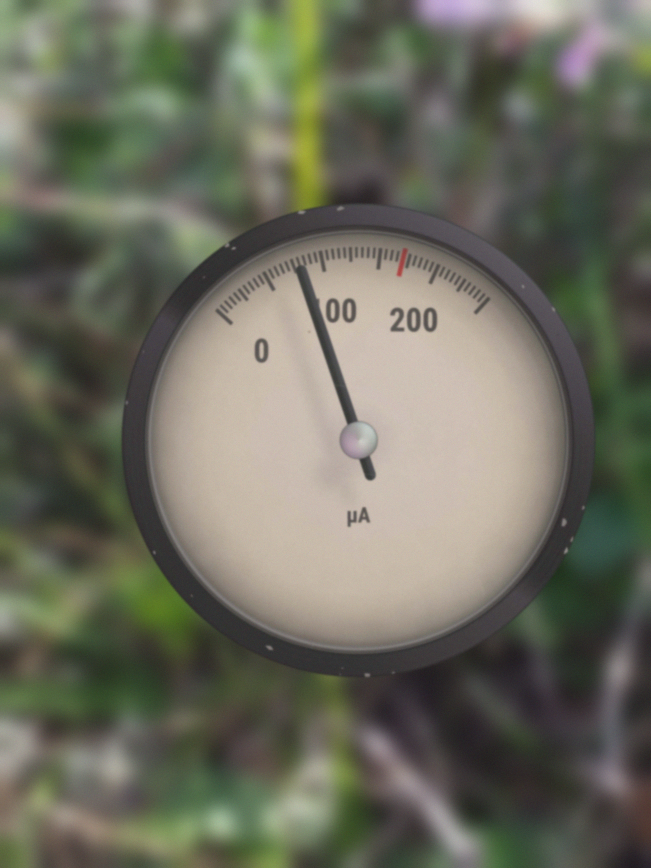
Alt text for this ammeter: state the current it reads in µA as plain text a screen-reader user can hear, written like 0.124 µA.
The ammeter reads 80 µA
